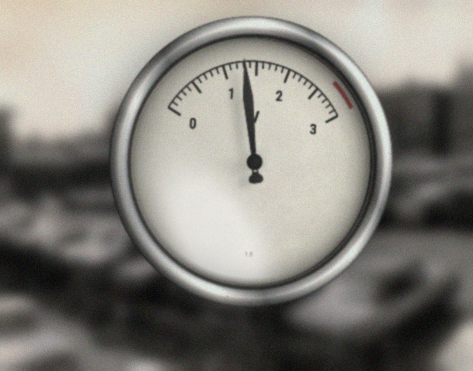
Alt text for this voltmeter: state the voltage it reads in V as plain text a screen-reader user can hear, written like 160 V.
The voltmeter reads 1.3 V
